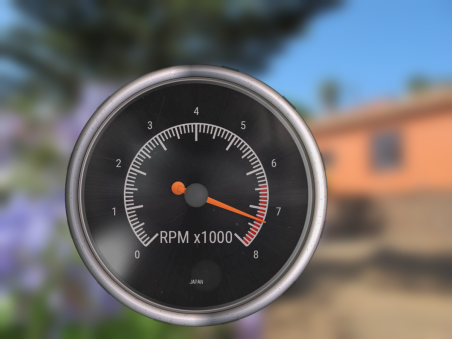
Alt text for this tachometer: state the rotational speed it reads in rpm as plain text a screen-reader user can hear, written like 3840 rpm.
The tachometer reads 7300 rpm
